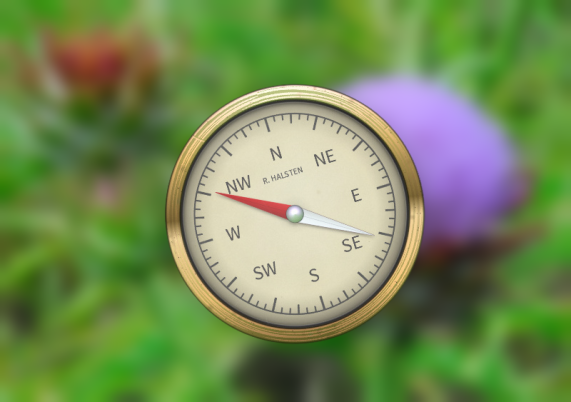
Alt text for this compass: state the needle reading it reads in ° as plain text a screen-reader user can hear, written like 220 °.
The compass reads 302.5 °
